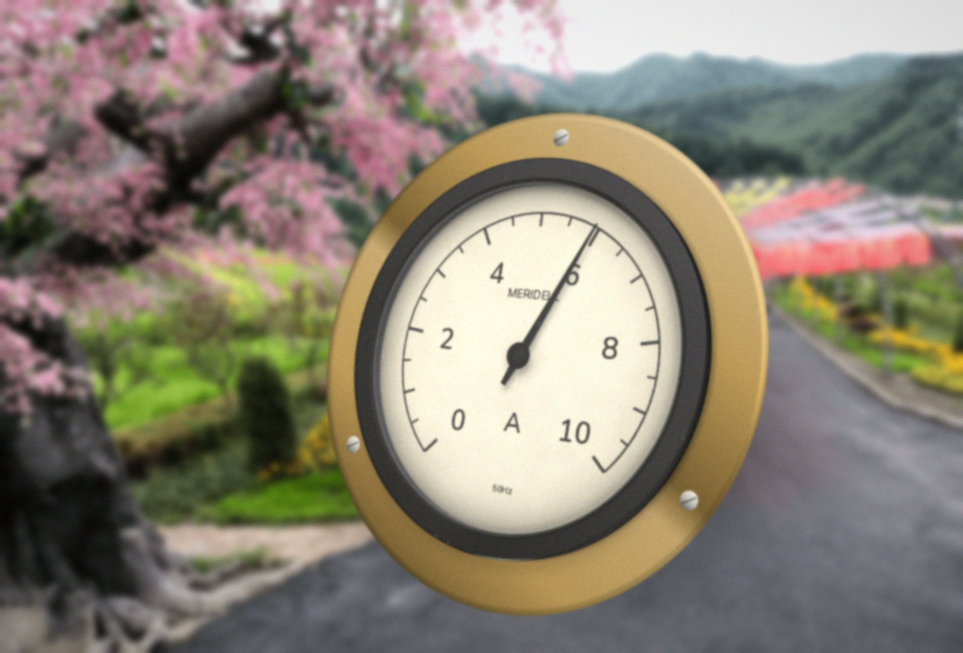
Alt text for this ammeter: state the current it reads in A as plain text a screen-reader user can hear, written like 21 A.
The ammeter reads 6 A
